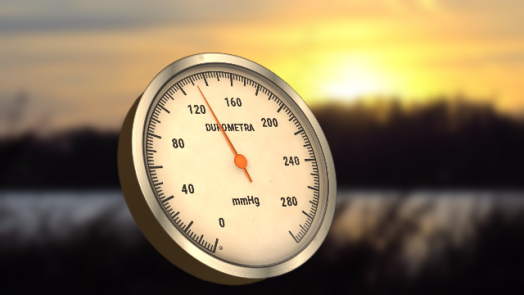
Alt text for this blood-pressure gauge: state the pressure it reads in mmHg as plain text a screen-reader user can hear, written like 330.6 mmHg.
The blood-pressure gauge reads 130 mmHg
